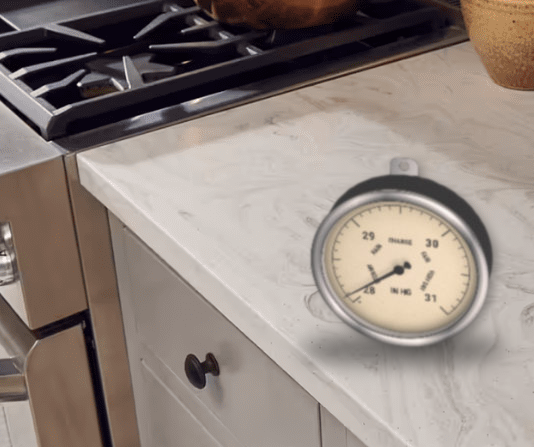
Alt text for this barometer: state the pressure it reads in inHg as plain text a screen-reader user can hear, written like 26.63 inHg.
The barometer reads 28.1 inHg
